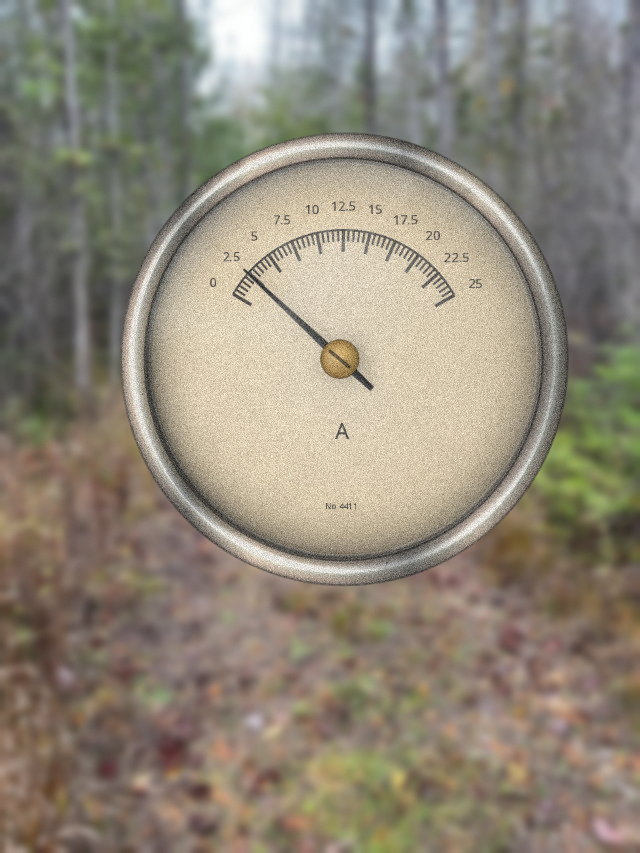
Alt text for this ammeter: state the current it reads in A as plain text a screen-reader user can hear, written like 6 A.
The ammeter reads 2.5 A
